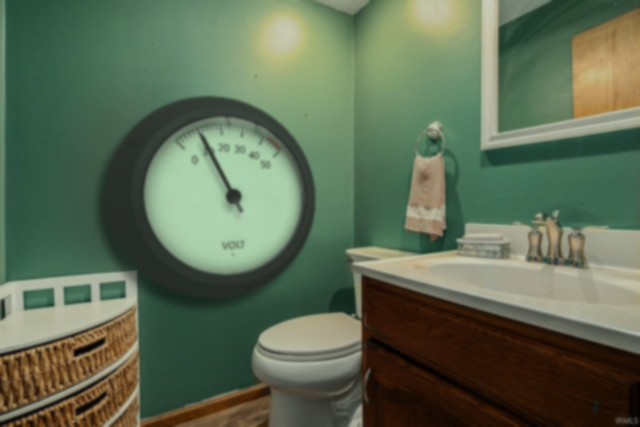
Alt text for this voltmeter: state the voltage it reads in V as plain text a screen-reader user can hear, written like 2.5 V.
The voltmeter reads 10 V
